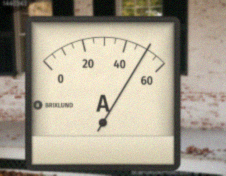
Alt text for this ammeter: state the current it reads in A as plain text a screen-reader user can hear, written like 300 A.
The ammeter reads 50 A
